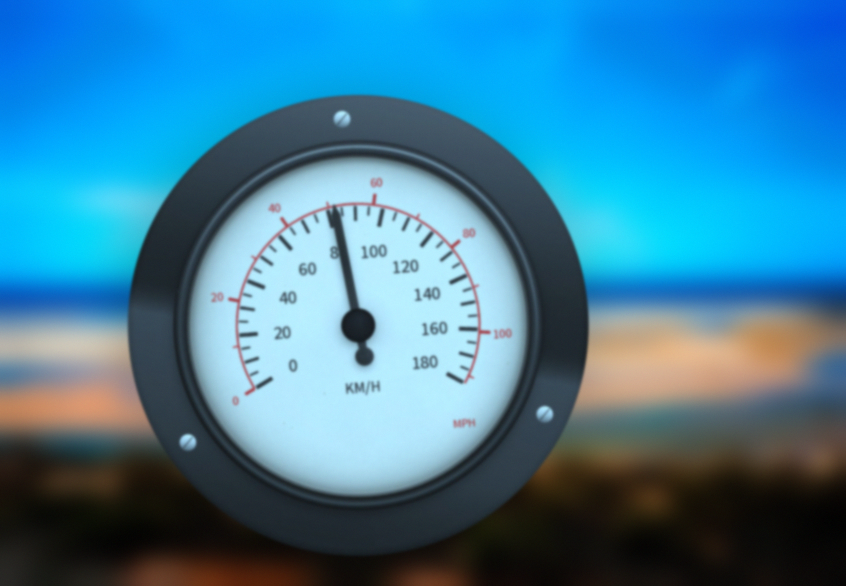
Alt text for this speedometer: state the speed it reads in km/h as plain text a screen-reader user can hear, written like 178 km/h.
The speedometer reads 82.5 km/h
